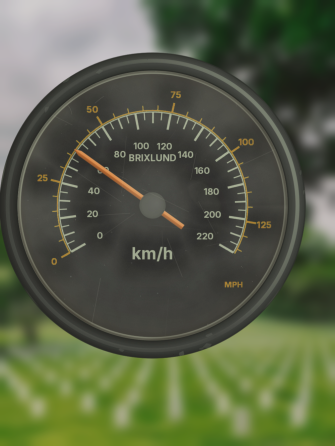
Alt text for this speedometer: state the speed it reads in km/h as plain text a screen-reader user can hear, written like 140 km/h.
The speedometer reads 60 km/h
